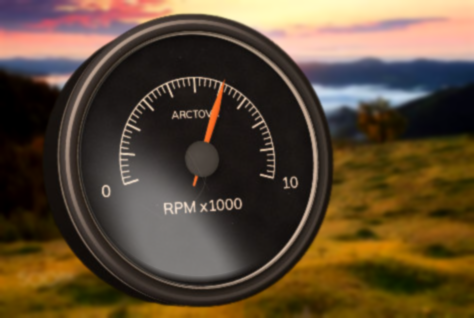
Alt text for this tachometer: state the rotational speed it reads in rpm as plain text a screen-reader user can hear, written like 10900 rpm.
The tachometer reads 6000 rpm
